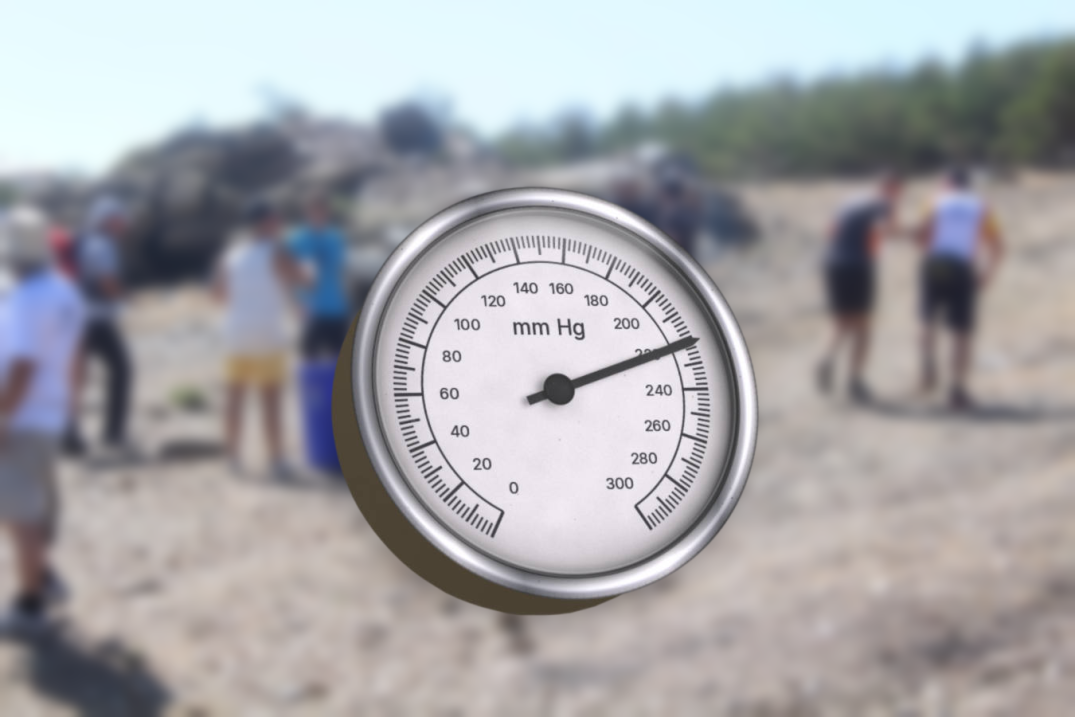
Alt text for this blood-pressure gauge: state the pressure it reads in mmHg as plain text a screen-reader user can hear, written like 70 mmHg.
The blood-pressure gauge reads 222 mmHg
